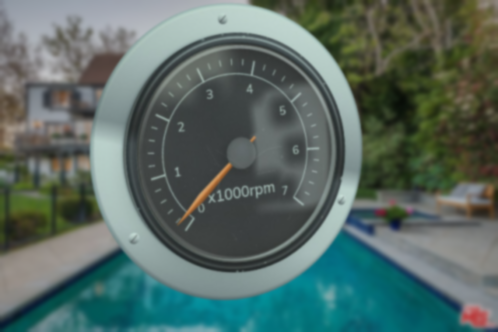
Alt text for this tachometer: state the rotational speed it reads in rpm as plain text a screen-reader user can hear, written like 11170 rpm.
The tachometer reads 200 rpm
